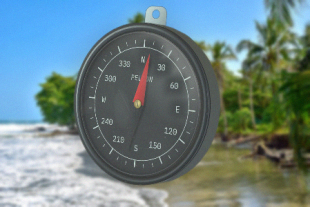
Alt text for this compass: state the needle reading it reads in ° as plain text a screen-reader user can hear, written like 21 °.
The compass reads 10 °
